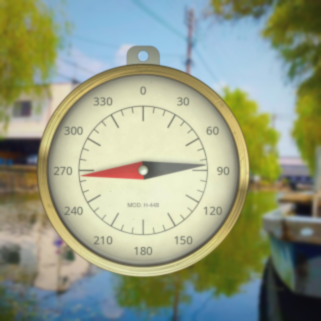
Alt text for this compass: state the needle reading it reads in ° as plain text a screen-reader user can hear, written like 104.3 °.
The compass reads 265 °
